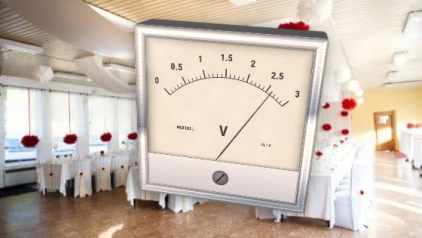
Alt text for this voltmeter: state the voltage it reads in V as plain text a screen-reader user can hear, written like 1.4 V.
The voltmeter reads 2.6 V
